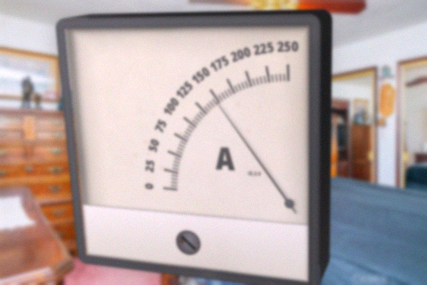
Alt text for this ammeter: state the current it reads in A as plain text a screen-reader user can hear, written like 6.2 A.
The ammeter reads 150 A
